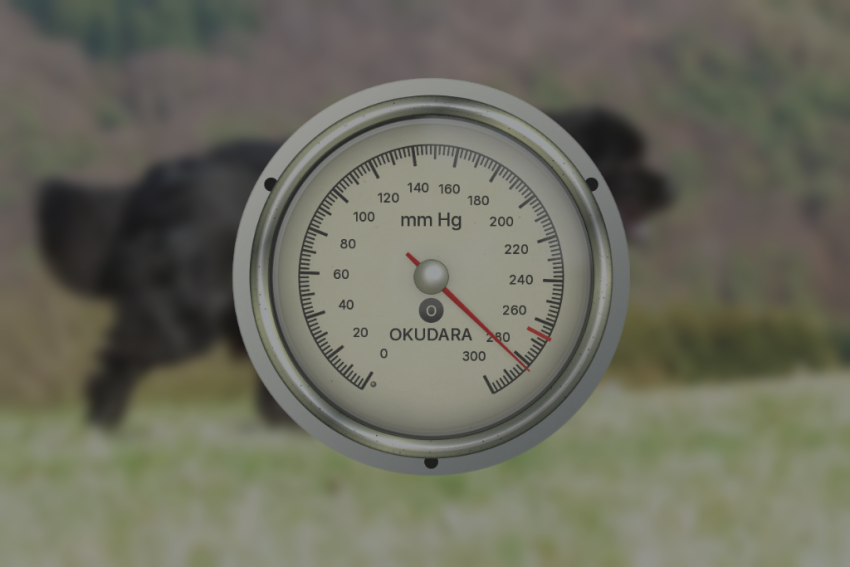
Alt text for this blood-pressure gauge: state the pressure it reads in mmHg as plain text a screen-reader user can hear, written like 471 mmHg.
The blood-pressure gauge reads 282 mmHg
